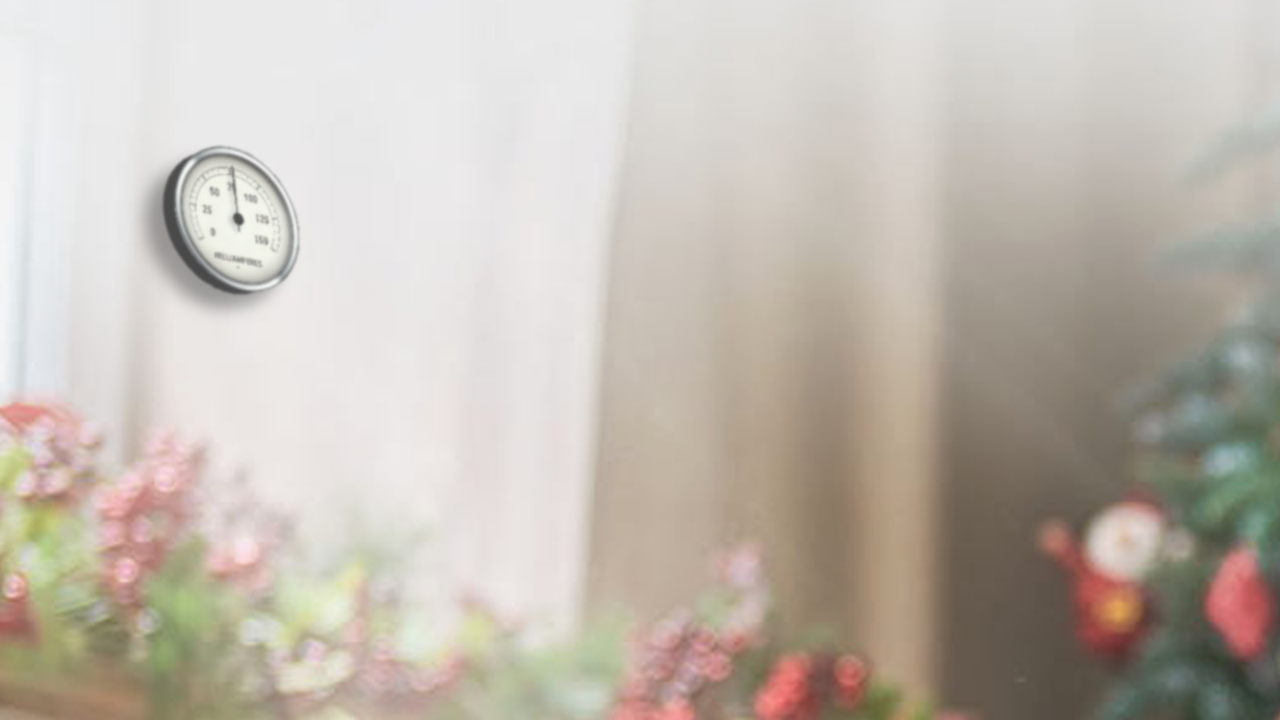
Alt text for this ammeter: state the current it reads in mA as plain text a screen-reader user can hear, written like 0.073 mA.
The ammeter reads 75 mA
